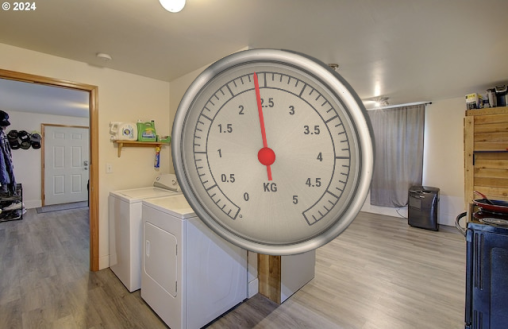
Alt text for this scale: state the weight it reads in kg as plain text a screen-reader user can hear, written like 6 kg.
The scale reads 2.4 kg
